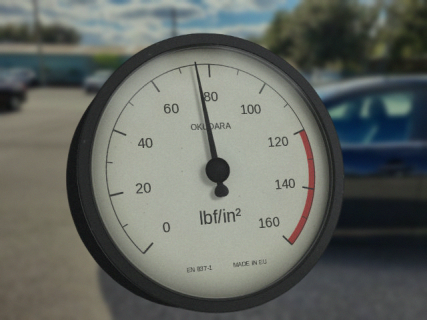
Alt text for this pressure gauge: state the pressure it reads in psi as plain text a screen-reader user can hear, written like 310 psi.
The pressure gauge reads 75 psi
